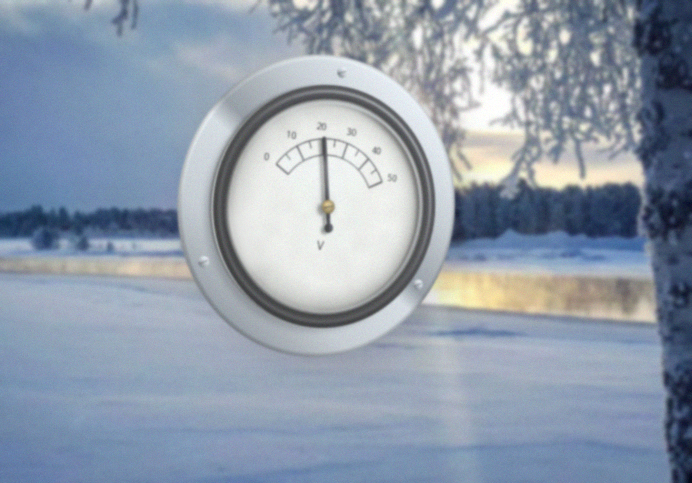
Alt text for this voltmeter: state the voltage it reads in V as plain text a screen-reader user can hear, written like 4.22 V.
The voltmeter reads 20 V
